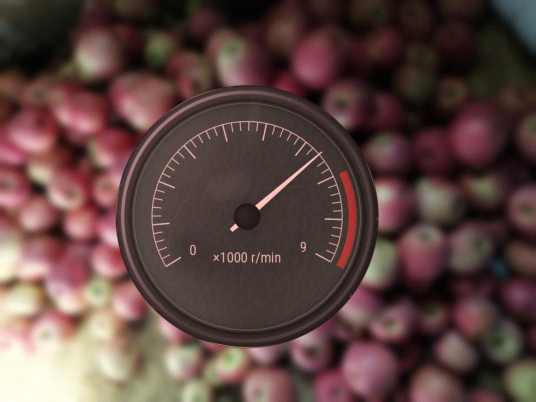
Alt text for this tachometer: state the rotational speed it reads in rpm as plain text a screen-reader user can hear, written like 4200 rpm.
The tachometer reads 6400 rpm
